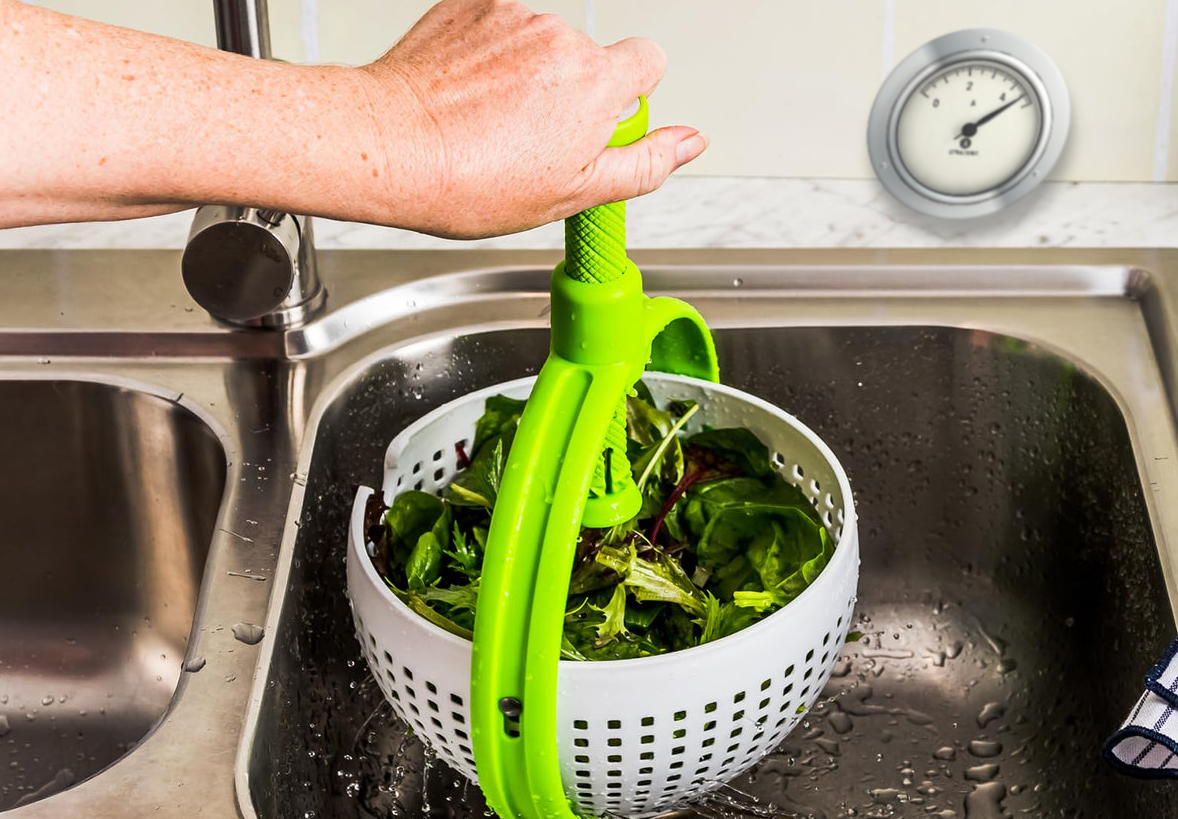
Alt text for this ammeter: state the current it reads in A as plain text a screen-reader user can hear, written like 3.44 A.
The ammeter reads 4.5 A
